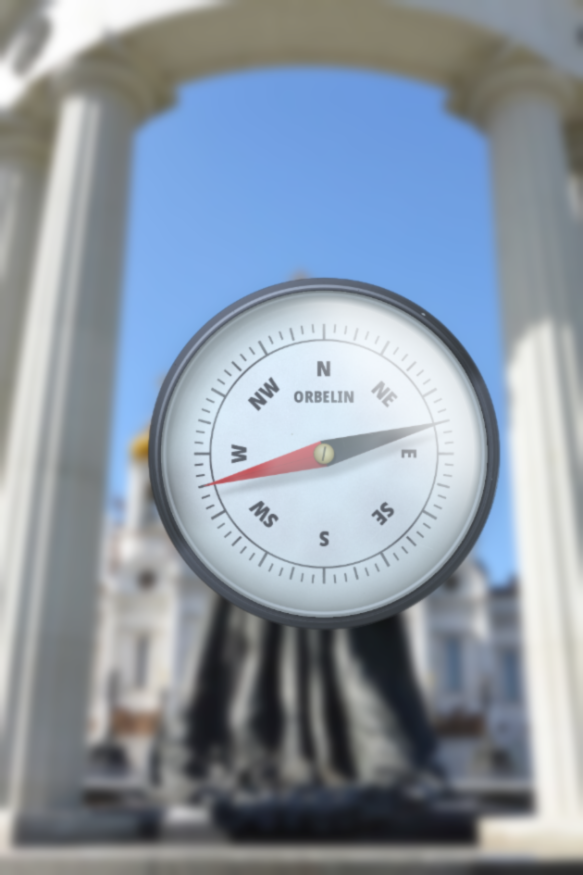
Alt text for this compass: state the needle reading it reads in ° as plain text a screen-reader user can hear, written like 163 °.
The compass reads 255 °
